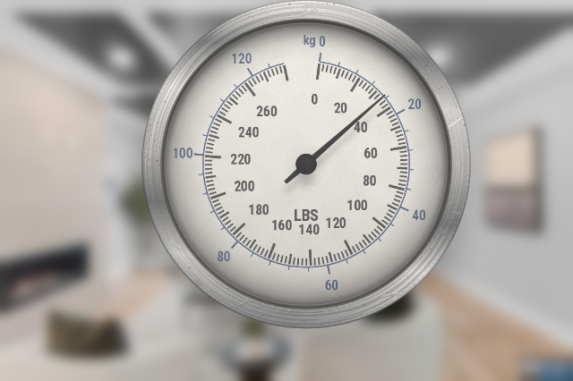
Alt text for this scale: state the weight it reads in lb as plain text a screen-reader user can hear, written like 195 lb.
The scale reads 34 lb
